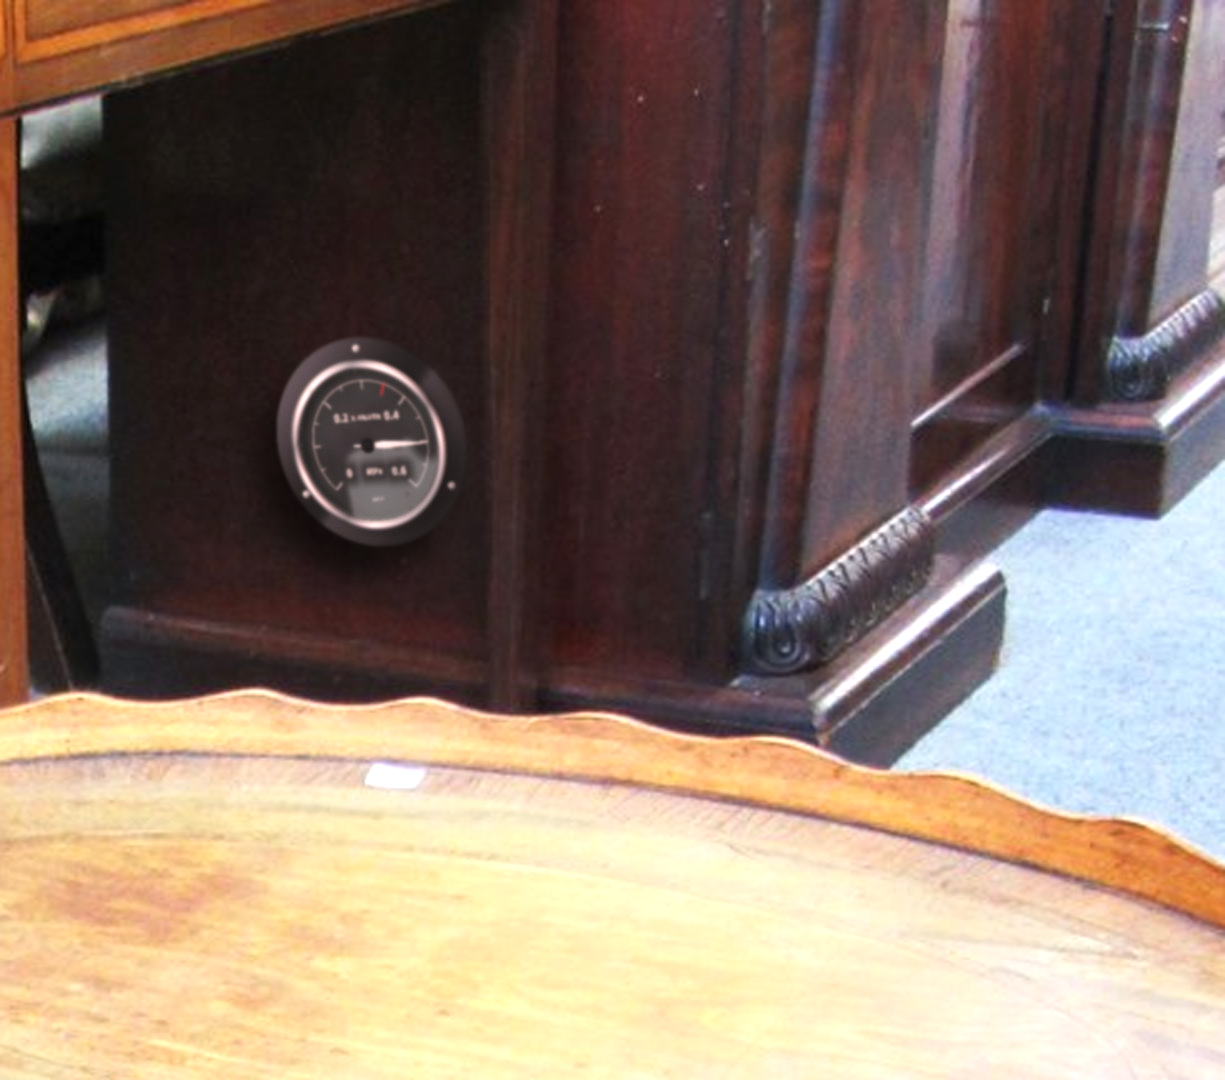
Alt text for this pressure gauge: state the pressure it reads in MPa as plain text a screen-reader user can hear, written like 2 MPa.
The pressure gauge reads 0.5 MPa
